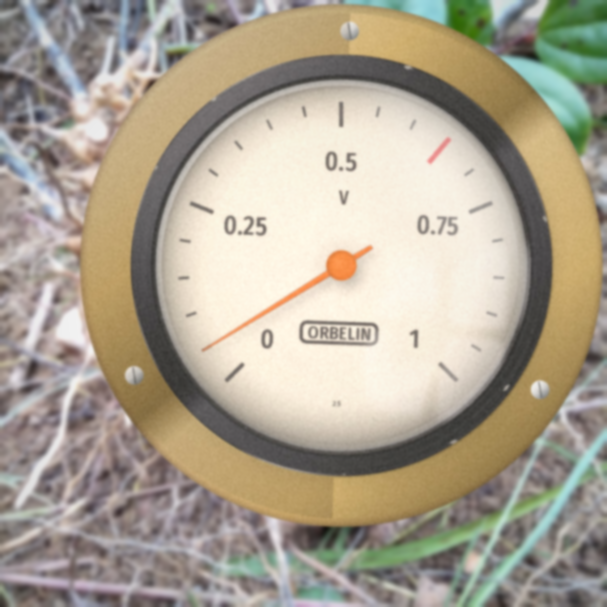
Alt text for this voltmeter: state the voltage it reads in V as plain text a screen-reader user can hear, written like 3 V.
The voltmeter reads 0.05 V
